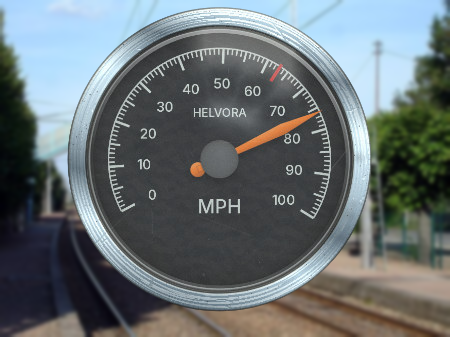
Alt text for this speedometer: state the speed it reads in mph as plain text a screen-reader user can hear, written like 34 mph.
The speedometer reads 76 mph
